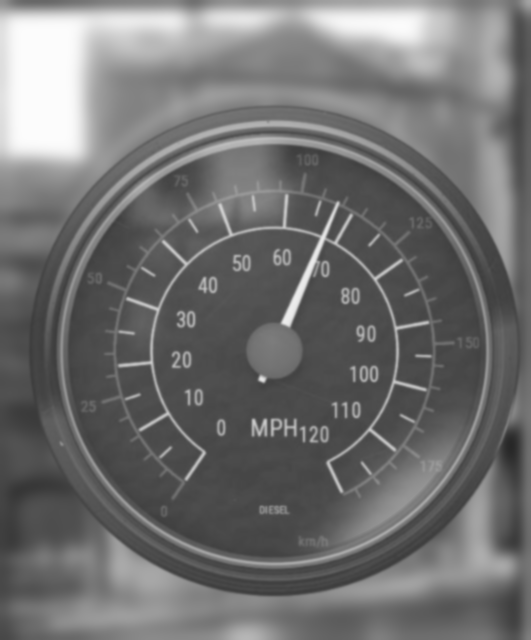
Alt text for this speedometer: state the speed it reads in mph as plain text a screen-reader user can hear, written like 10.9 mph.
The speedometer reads 67.5 mph
